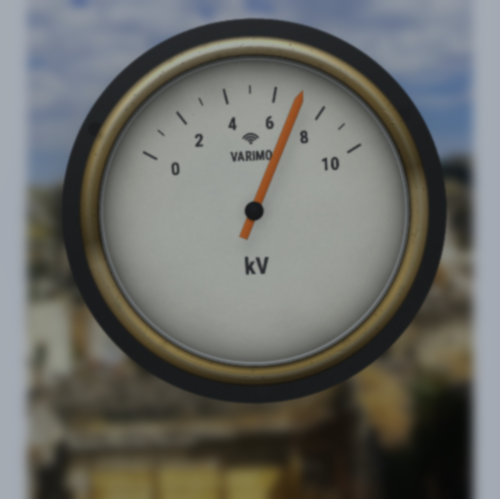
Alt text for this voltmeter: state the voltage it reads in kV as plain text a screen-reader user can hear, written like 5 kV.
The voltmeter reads 7 kV
